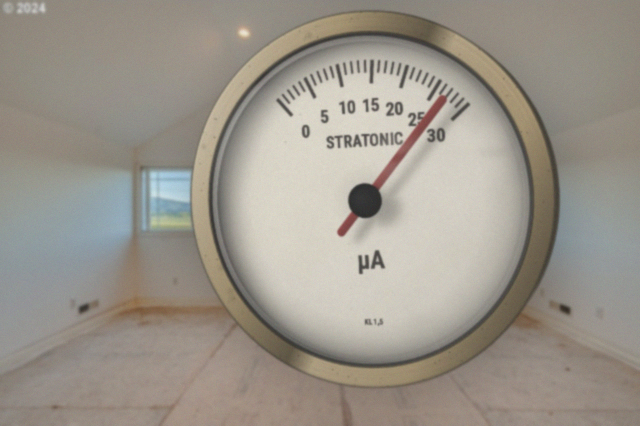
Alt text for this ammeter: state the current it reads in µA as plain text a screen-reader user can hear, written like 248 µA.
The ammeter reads 27 µA
